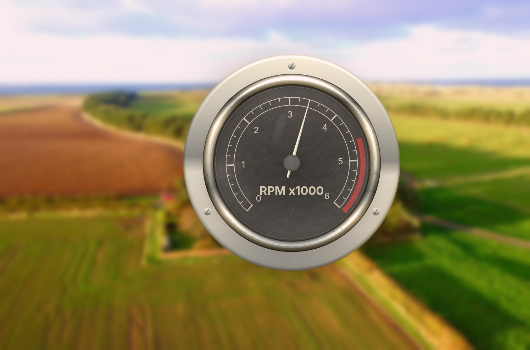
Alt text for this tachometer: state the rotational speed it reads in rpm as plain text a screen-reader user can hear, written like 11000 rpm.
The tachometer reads 3400 rpm
